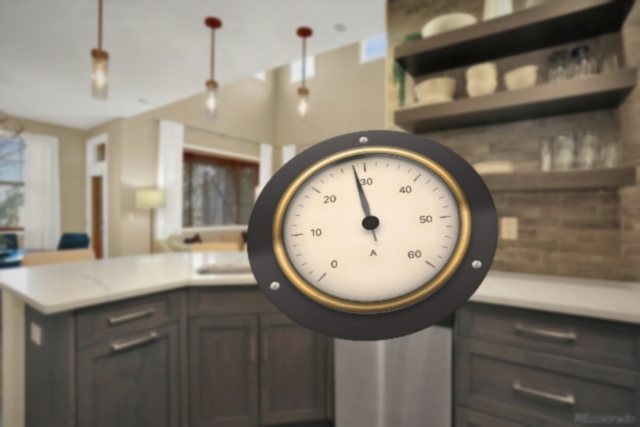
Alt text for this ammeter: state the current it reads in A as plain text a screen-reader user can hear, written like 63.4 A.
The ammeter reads 28 A
